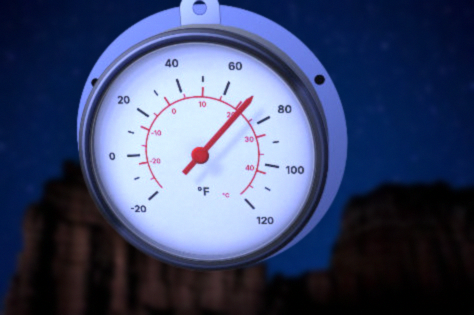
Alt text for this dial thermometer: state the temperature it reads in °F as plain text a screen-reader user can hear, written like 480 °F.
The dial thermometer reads 70 °F
